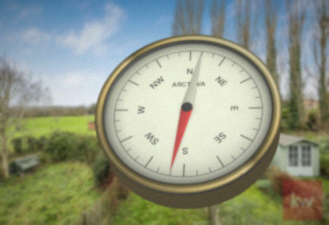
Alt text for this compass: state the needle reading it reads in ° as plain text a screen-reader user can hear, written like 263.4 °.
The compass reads 190 °
